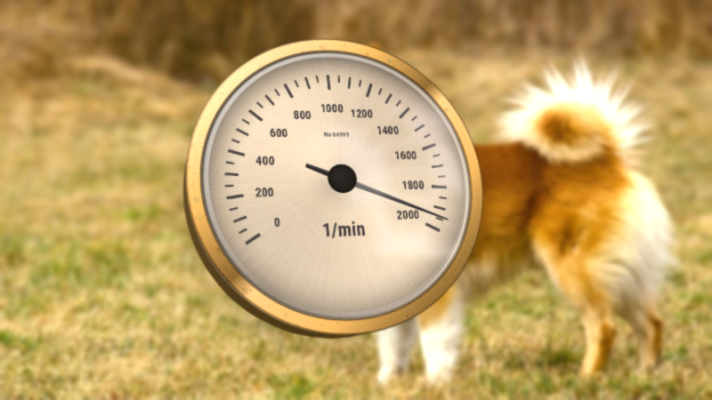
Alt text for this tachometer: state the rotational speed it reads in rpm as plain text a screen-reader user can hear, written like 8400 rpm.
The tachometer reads 1950 rpm
